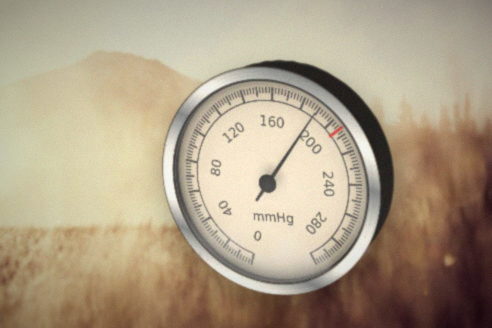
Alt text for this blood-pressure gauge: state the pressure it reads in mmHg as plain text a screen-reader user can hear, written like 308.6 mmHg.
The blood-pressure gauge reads 190 mmHg
